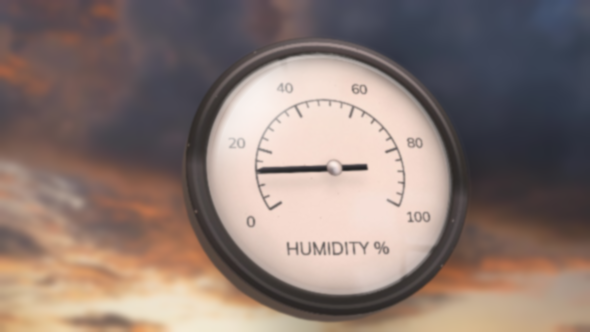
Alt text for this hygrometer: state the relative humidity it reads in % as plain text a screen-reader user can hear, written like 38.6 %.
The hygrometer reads 12 %
